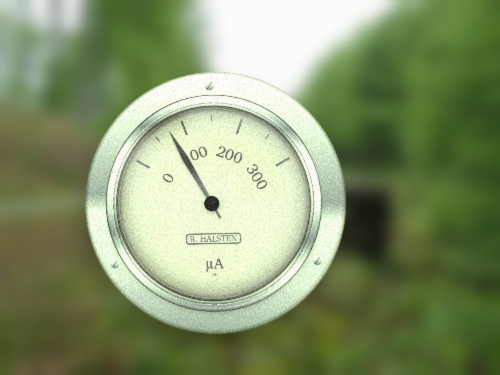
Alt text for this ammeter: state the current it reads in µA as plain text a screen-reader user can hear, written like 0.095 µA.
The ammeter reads 75 µA
